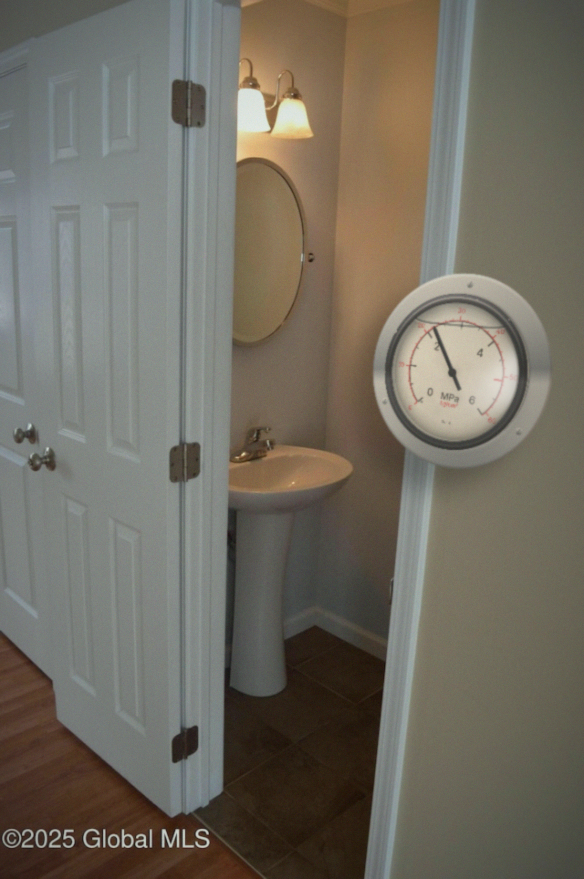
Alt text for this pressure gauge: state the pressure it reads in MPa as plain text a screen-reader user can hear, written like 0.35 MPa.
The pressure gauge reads 2.25 MPa
